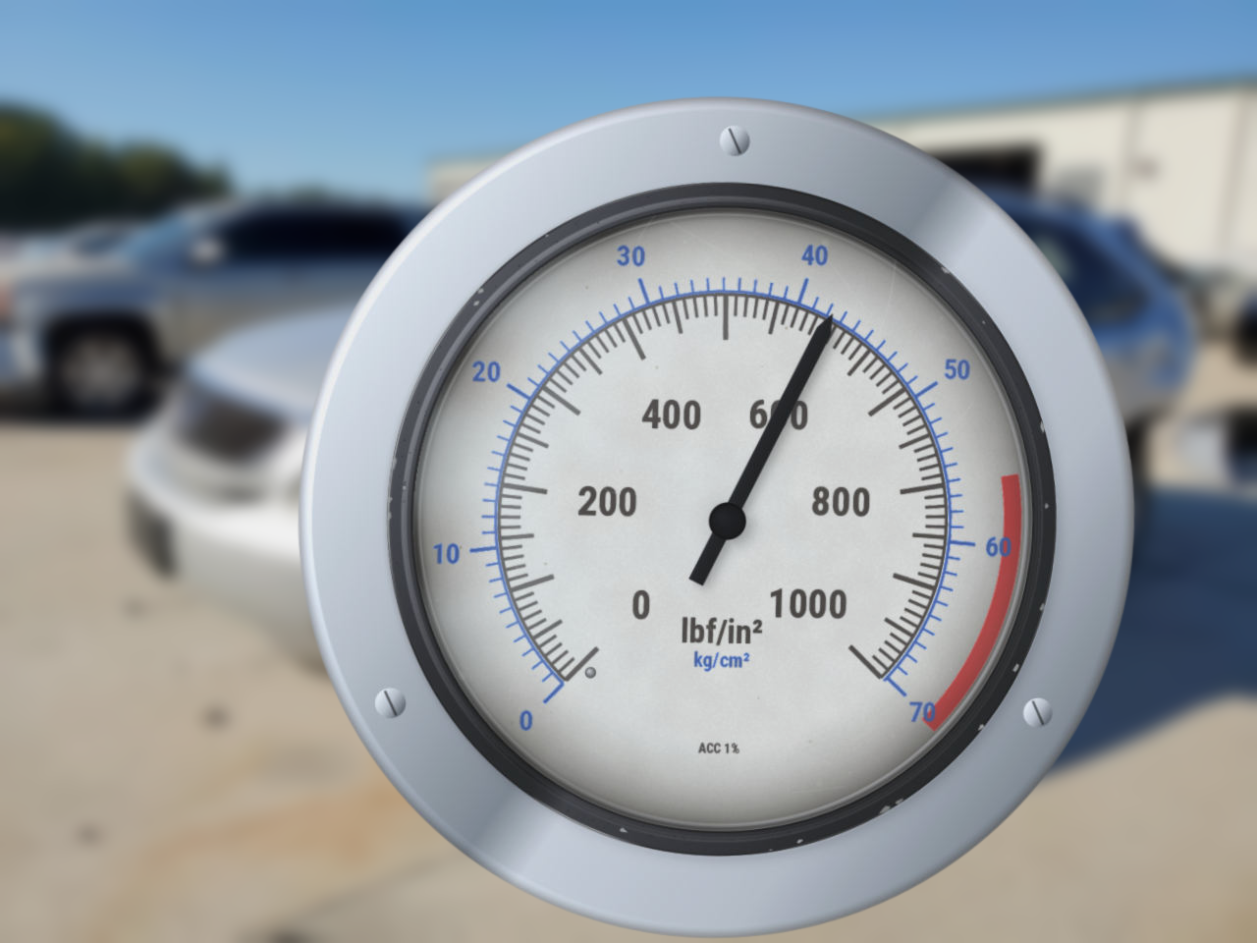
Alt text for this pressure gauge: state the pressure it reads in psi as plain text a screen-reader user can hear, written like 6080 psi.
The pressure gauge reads 600 psi
